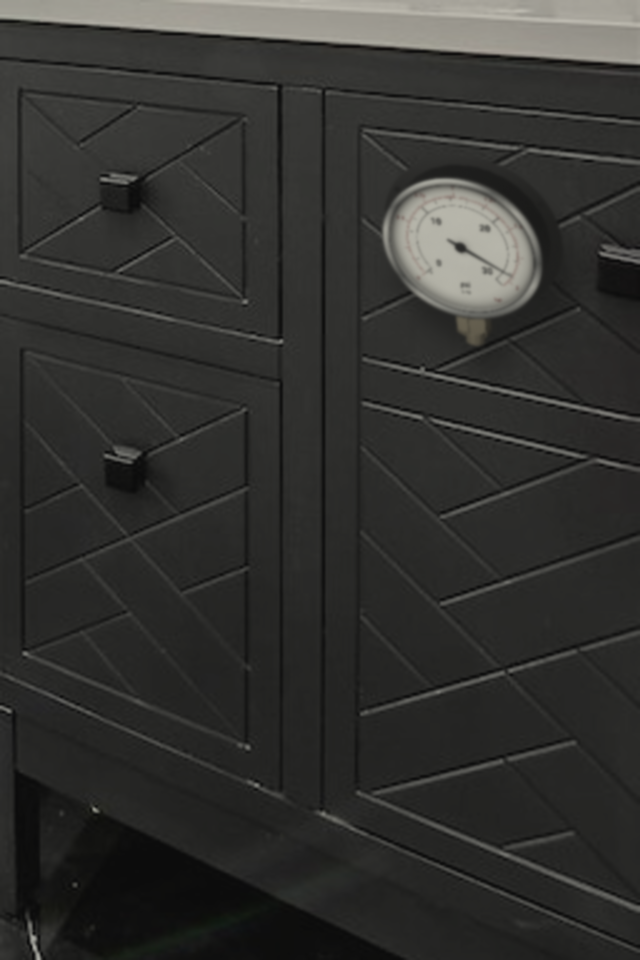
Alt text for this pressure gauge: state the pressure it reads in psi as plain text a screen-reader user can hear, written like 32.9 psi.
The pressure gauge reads 28 psi
